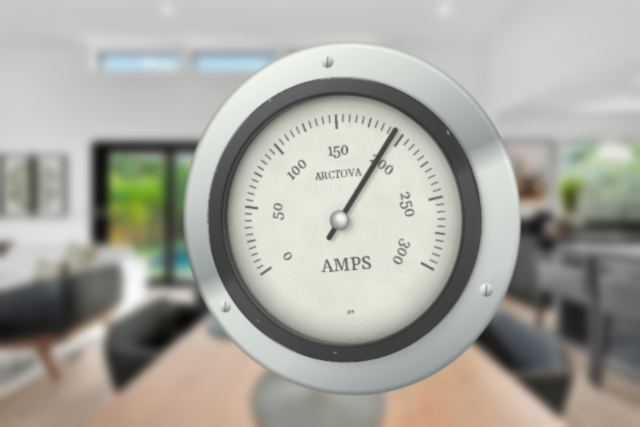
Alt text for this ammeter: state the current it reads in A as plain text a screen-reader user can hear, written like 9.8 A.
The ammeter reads 195 A
